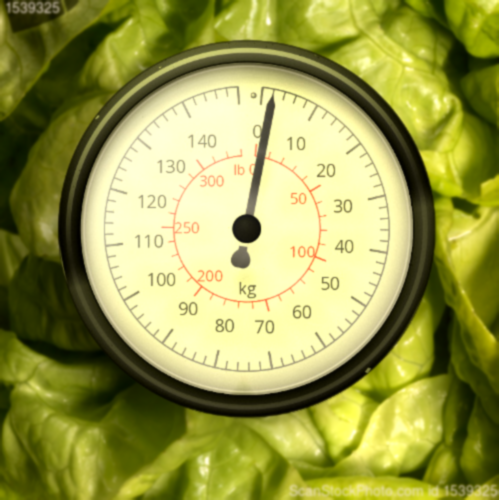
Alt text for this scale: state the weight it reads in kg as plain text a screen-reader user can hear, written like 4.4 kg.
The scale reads 2 kg
